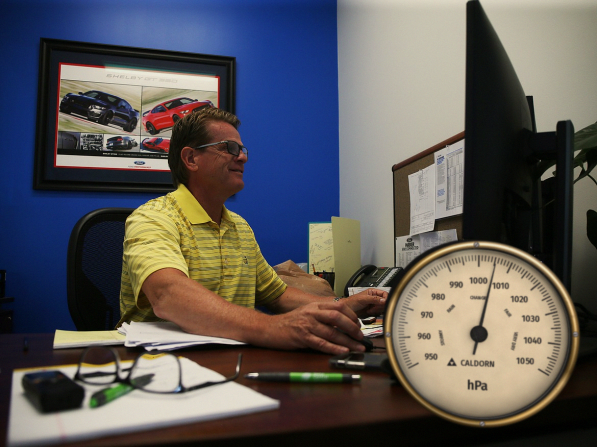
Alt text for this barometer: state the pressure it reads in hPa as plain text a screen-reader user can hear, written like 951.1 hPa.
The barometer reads 1005 hPa
